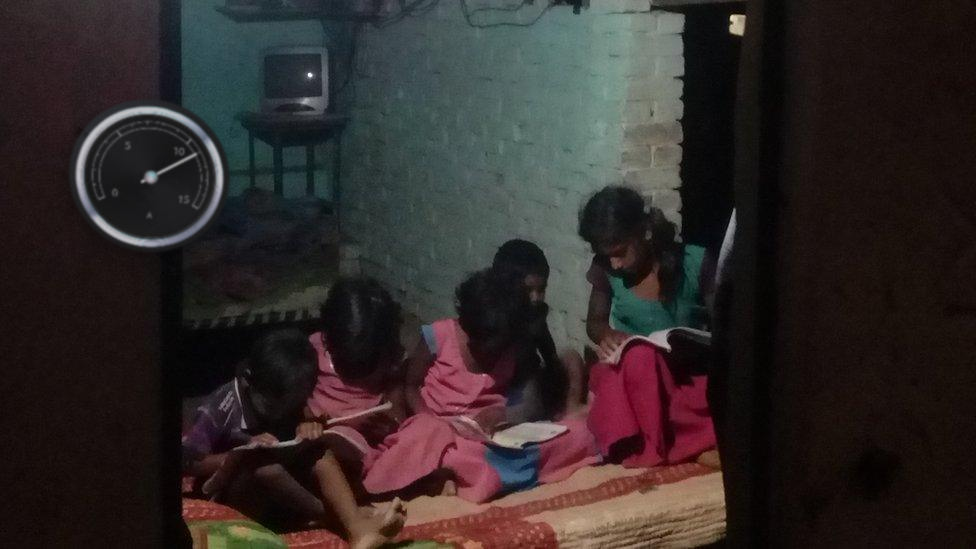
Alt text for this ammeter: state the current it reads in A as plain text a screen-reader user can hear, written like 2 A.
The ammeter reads 11 A
